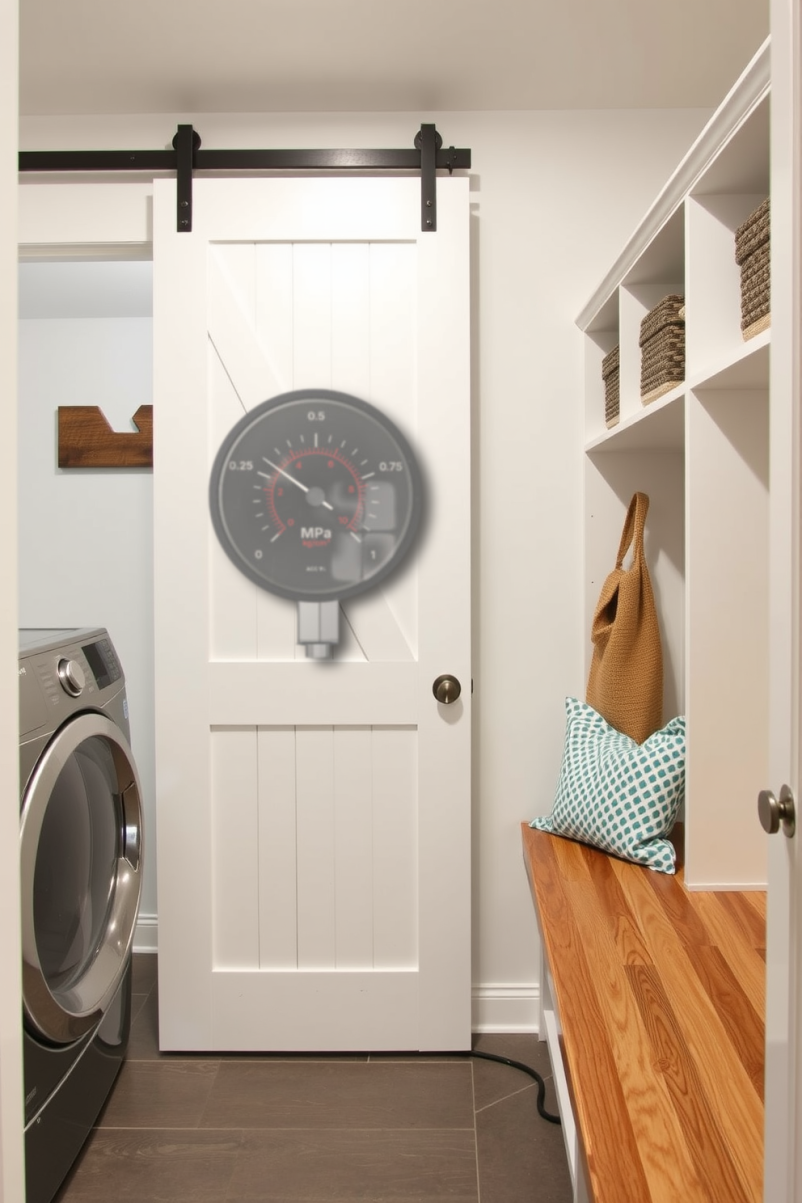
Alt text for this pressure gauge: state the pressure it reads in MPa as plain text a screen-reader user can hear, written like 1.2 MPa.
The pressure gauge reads 0.3 MPa
